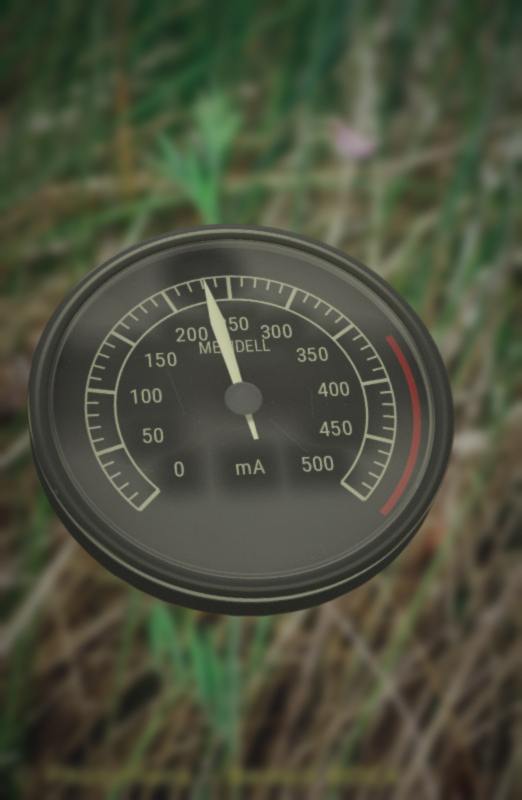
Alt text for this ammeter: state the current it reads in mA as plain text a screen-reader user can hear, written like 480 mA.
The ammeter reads 230 mA
